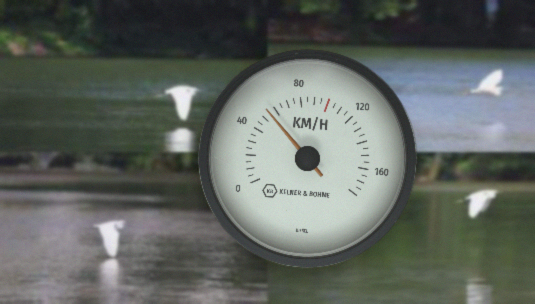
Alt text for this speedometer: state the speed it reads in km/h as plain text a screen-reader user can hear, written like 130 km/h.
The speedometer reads 55 km/h
